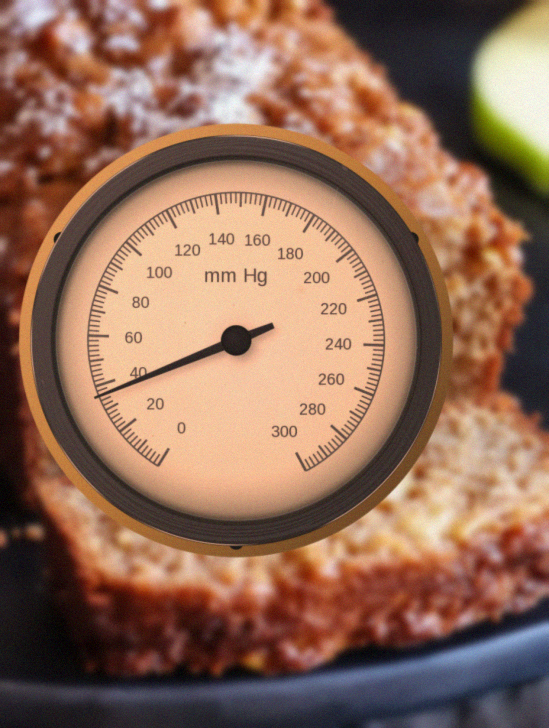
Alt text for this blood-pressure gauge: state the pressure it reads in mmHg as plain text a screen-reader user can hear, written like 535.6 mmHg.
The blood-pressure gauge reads 36 mmHg
